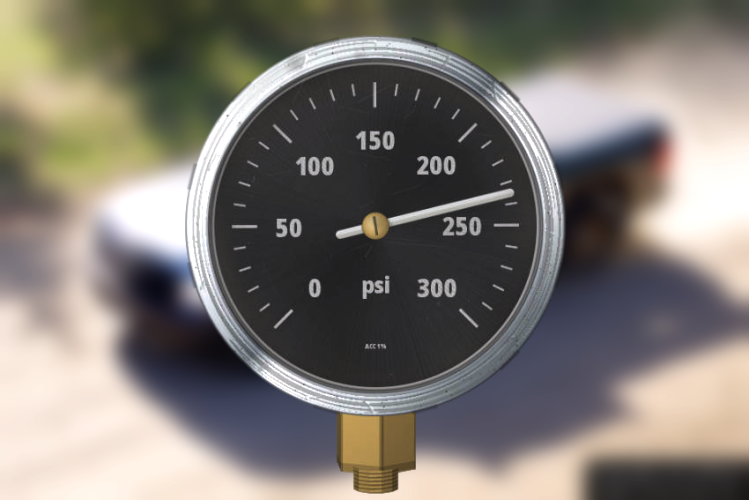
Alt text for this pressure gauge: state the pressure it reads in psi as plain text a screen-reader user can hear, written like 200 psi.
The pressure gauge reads 235 psi
